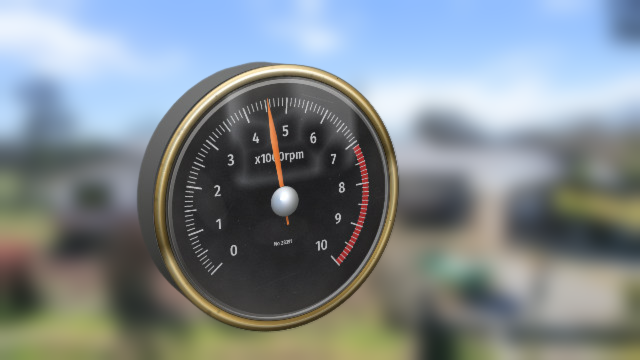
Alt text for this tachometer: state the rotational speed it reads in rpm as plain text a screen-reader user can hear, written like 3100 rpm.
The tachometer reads 4500 rpm
